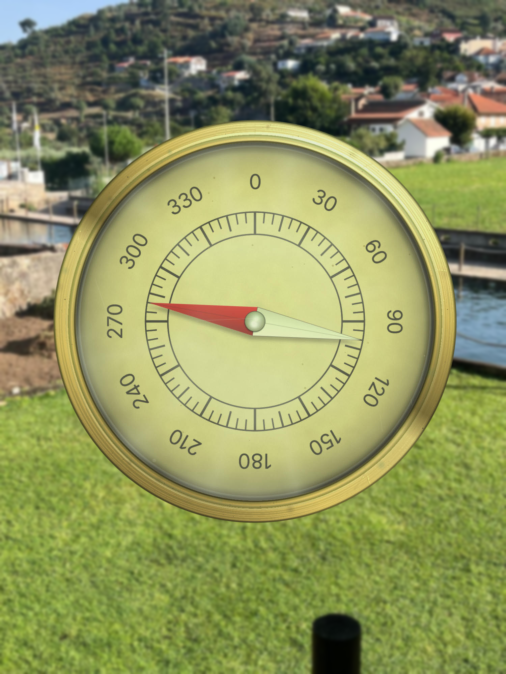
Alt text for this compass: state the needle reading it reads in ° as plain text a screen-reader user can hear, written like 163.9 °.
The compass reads 280 °
